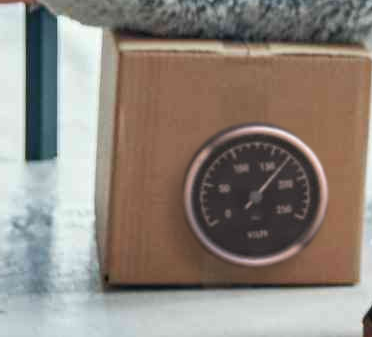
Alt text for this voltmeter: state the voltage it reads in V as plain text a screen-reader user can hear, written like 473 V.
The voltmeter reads 170 V
